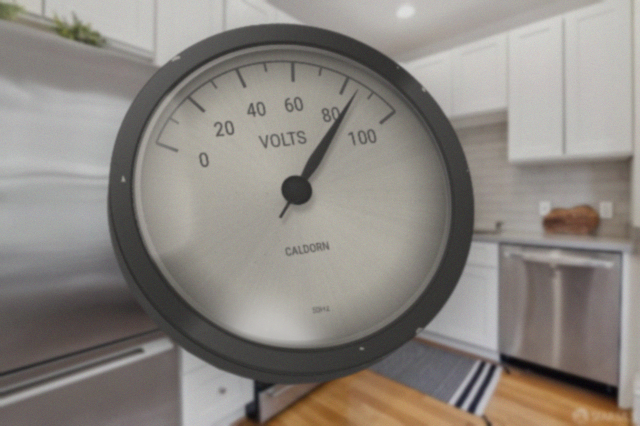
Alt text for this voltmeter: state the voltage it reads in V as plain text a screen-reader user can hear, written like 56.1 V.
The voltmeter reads 85 V
